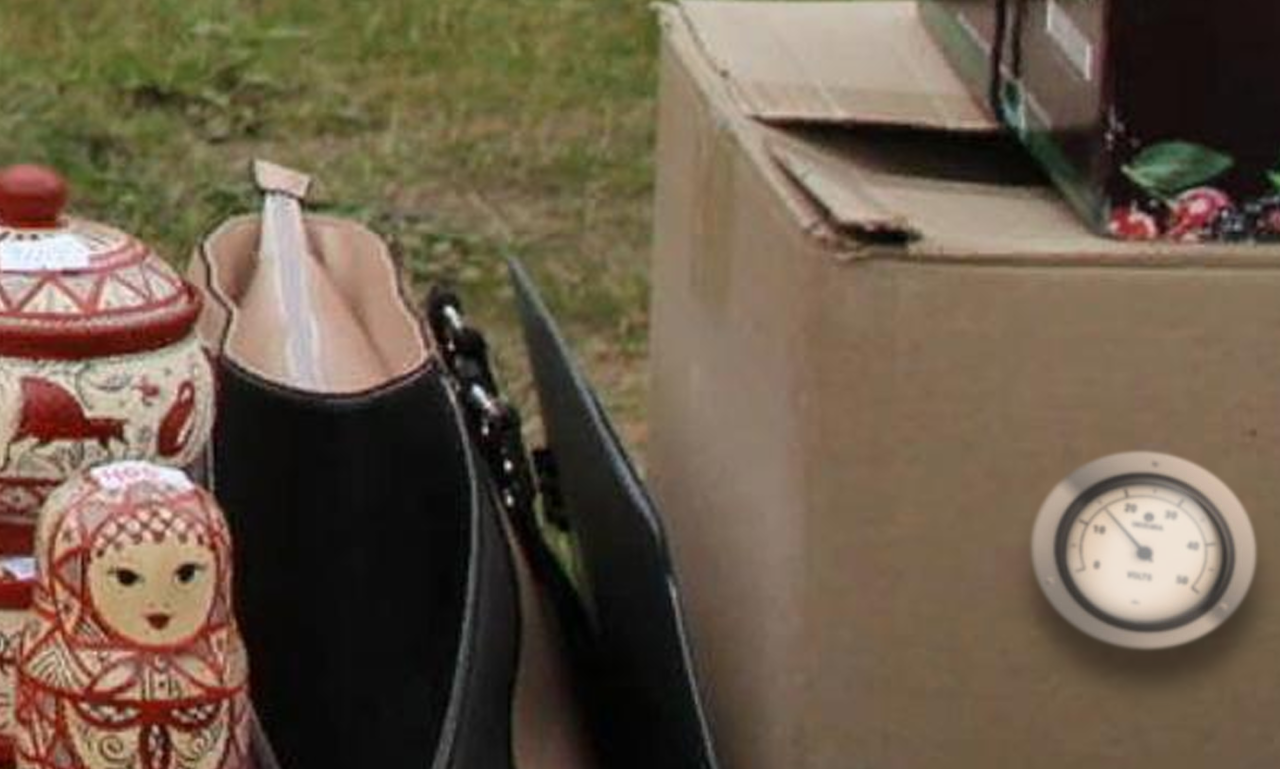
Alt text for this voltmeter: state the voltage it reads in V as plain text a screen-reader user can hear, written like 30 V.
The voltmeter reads 15 V
